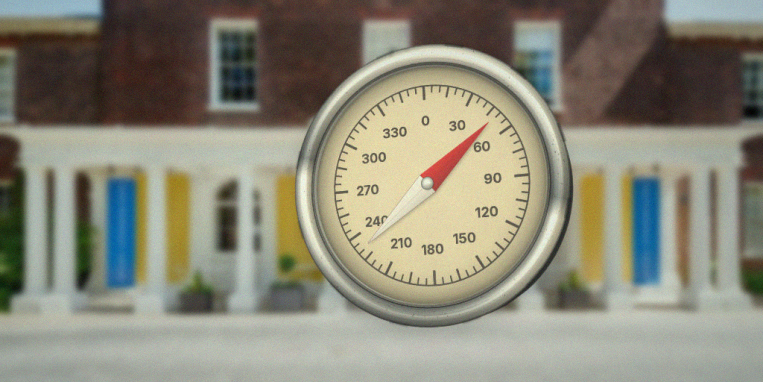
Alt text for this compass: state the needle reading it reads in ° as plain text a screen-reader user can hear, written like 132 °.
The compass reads 50 °
